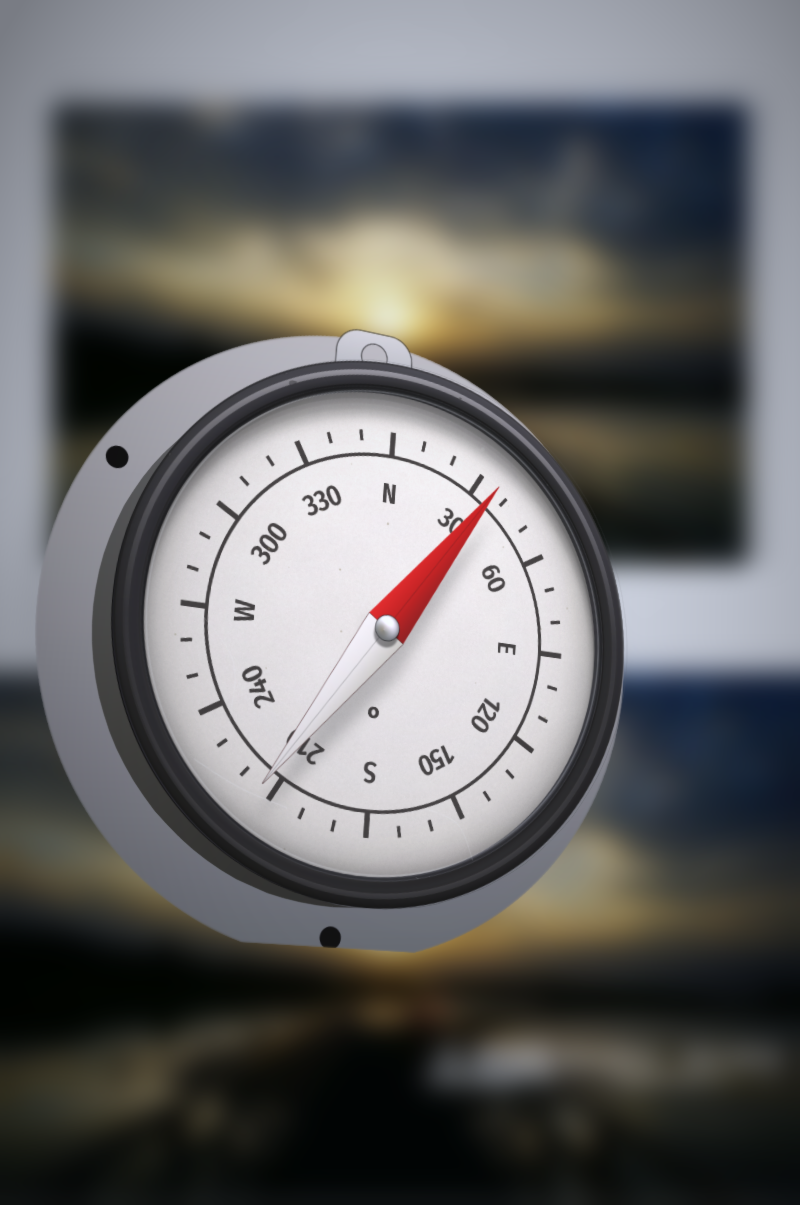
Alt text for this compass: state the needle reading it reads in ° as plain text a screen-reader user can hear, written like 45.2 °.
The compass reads 35 °
